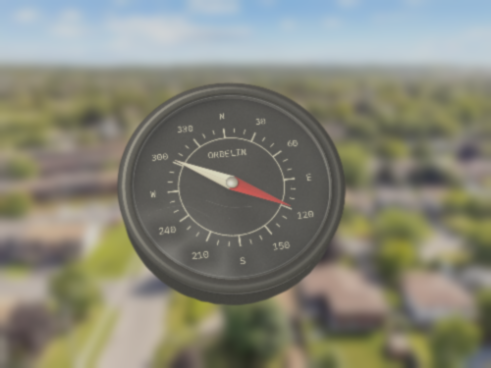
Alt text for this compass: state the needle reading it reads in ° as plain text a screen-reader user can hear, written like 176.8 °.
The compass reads 120 °
